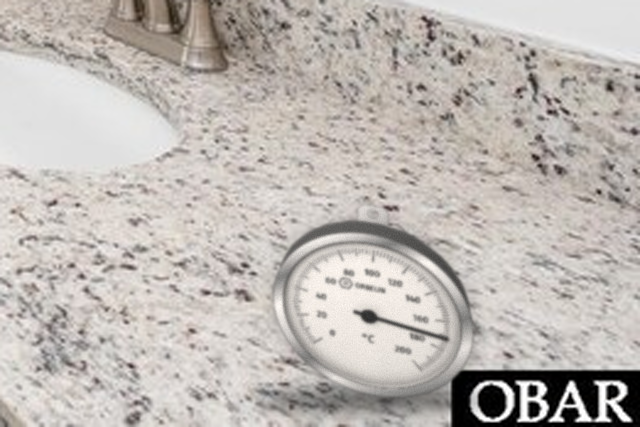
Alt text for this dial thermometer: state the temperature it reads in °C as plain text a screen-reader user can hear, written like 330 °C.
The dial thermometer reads 170 °C
